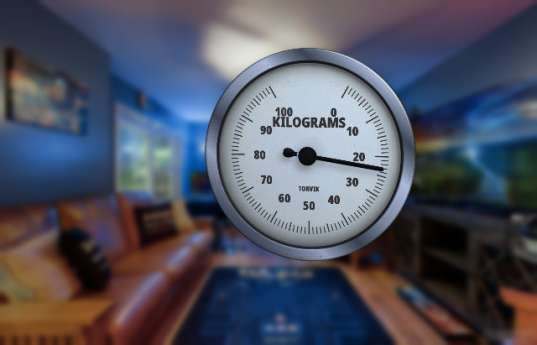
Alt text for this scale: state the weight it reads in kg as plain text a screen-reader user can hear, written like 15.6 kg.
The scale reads 23 kg
